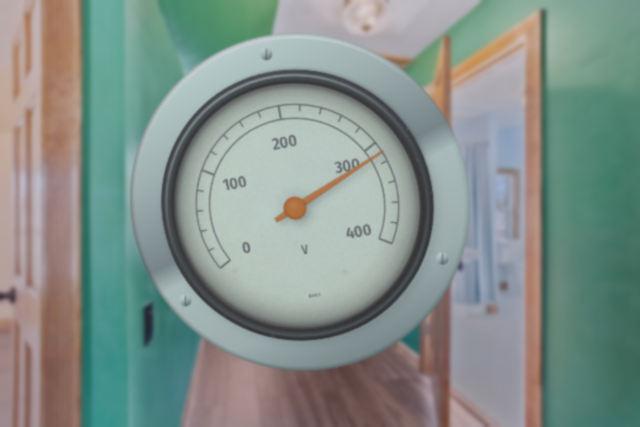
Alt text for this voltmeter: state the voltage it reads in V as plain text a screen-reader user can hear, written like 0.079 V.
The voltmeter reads 310 V
